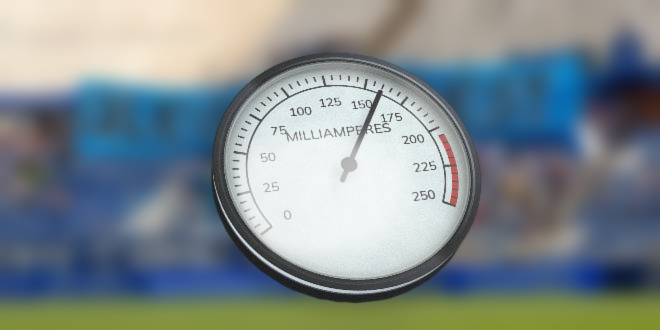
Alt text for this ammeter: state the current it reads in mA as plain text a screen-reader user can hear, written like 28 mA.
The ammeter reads 160 mA
